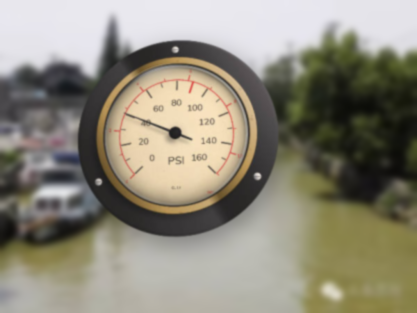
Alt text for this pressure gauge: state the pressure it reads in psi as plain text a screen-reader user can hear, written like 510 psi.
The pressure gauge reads 40 psi
